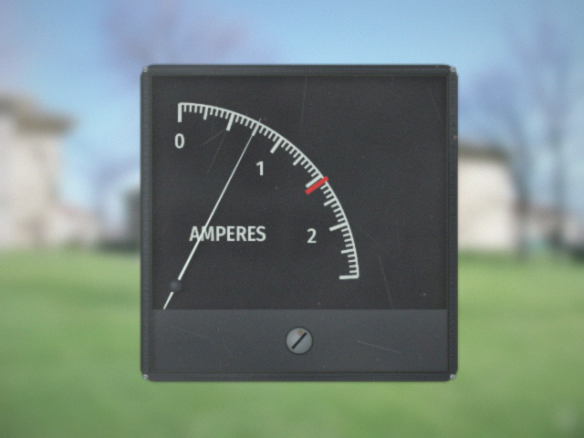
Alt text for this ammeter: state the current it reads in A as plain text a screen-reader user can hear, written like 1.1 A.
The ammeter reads 0.75 A
